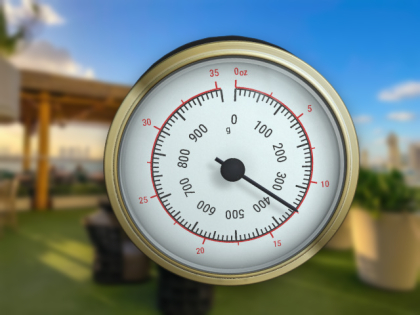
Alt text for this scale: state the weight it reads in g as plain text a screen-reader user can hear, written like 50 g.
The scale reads 350 g
